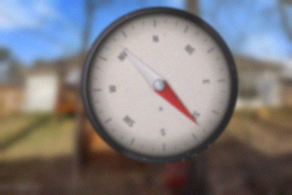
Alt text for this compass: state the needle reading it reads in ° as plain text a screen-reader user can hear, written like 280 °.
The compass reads 140 °
